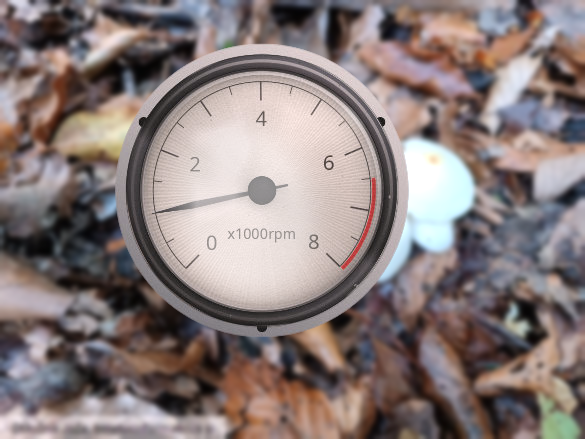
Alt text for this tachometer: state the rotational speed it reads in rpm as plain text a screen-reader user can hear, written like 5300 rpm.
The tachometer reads 1000 rpm
